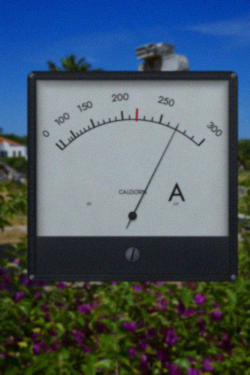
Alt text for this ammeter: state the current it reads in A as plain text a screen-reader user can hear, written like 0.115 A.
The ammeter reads 270 A
